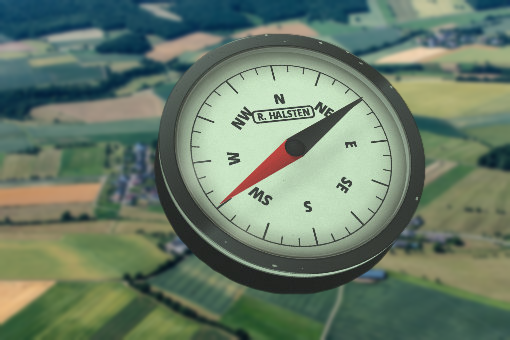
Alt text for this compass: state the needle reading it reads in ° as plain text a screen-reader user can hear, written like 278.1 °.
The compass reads 240 °
